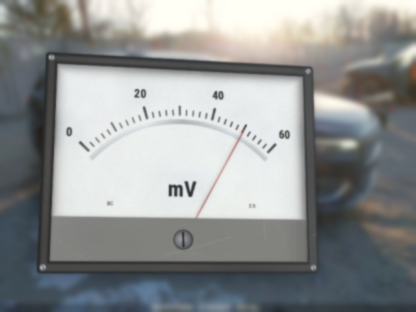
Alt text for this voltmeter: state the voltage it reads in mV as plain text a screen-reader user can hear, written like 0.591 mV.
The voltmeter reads 50 mV
